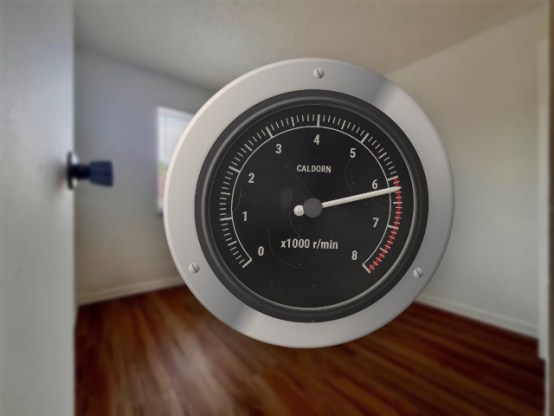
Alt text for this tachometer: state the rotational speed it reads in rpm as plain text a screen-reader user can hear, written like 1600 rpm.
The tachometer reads 6200 rpm
